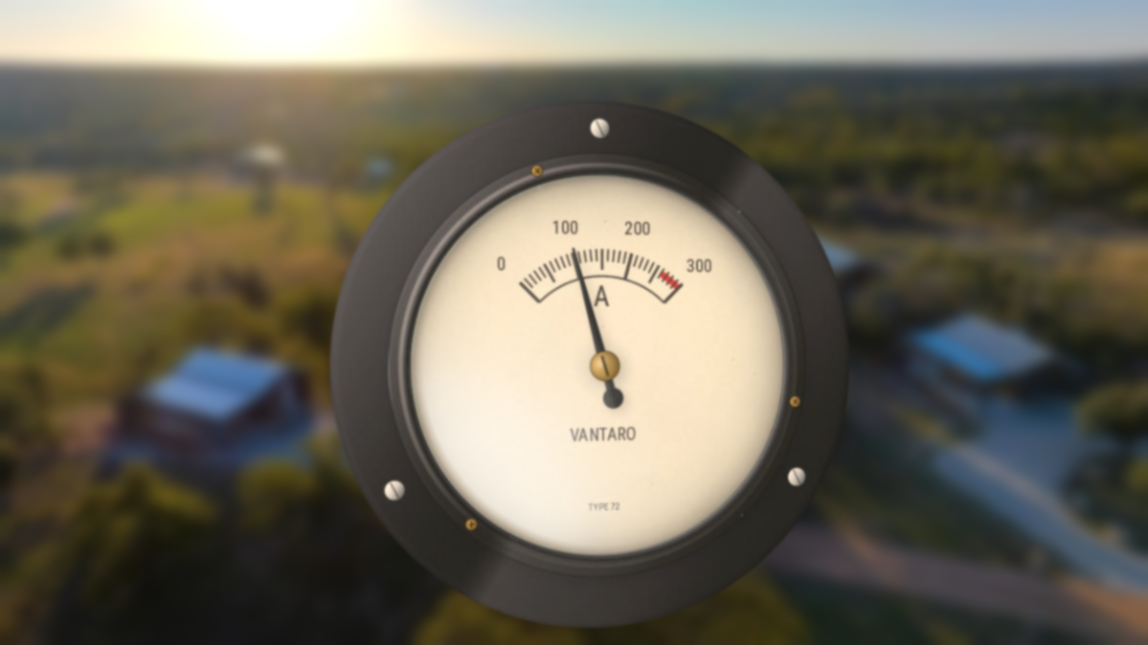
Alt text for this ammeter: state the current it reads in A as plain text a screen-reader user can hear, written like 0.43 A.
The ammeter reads 100 A
